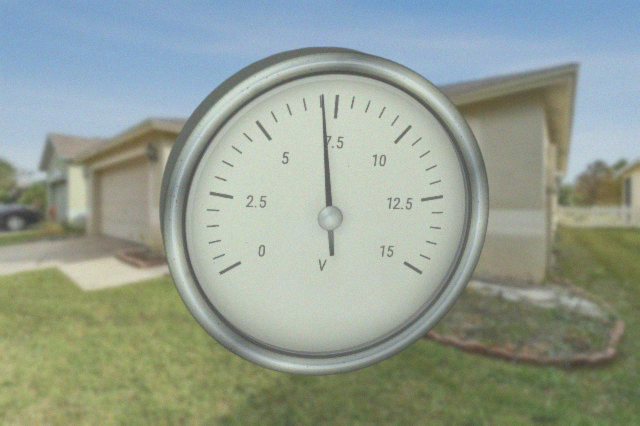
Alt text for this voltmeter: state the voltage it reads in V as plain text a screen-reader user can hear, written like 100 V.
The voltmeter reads 7 V
